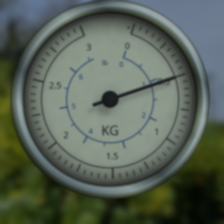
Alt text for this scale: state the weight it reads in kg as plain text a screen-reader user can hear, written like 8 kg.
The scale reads 0.5 kg
